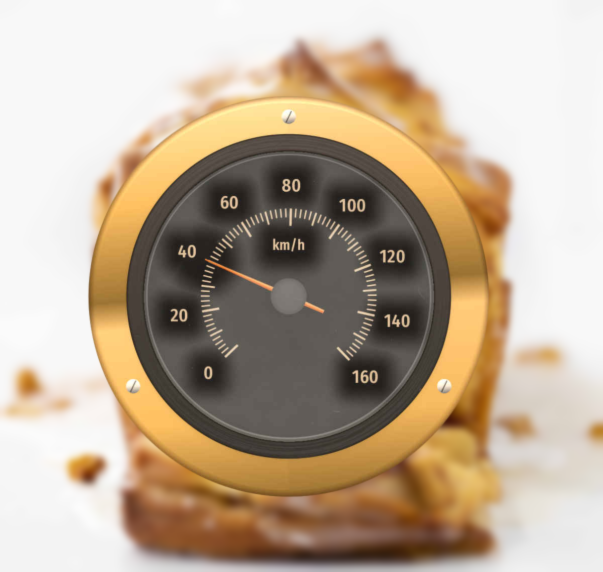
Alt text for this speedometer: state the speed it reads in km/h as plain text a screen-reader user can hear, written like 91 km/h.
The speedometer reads 40 km/h
